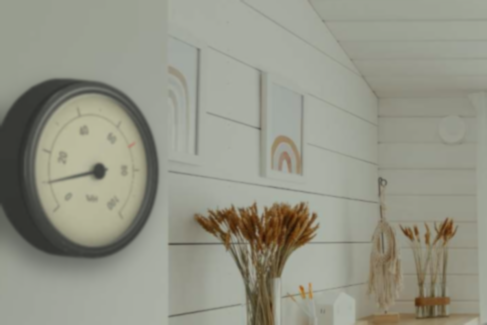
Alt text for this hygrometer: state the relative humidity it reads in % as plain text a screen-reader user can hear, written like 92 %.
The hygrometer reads 10 %
